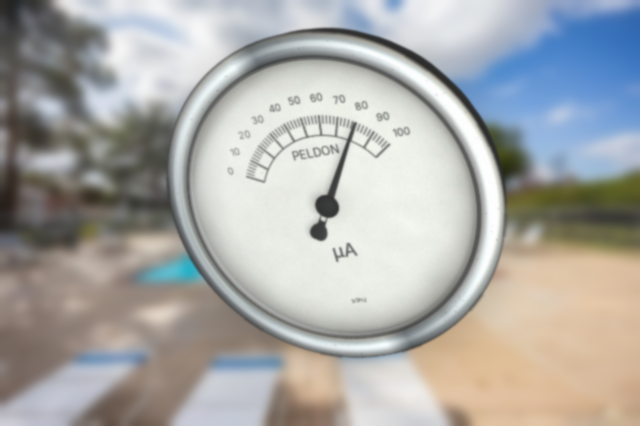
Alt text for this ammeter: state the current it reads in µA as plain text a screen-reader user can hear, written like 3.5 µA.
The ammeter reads 80 µA
